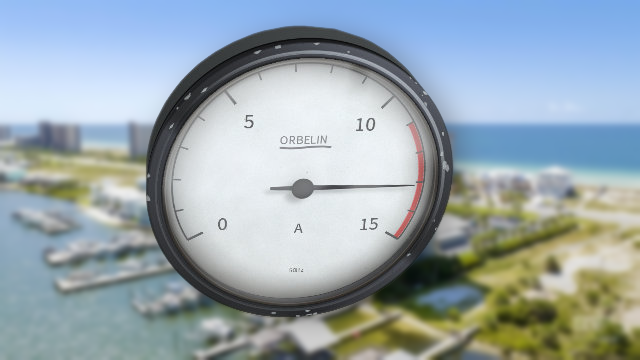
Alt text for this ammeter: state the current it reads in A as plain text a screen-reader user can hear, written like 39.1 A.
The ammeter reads 13 A
